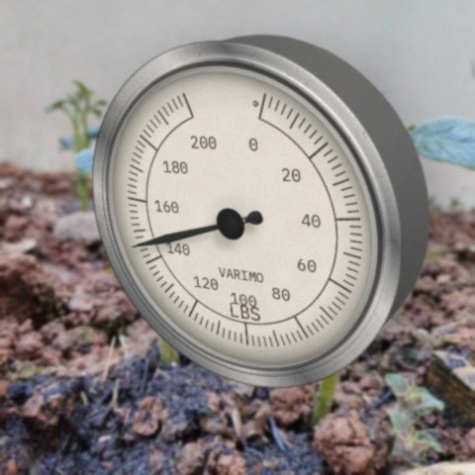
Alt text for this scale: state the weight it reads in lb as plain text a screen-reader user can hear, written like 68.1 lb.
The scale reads 146 lb
